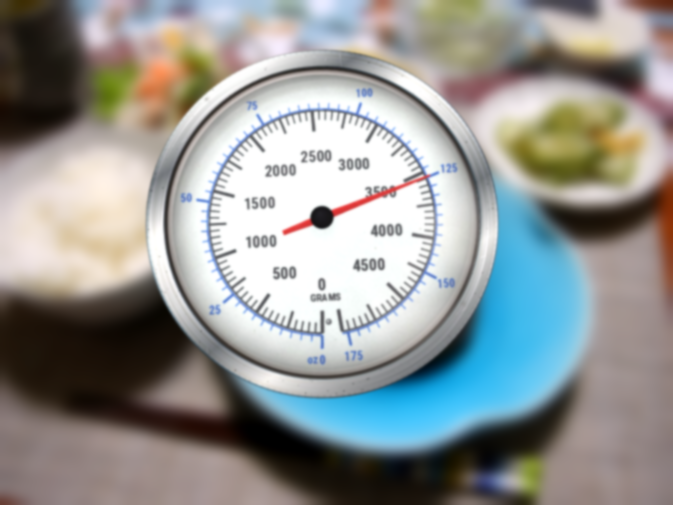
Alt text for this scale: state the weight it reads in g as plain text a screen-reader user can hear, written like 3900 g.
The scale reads 3550 g
